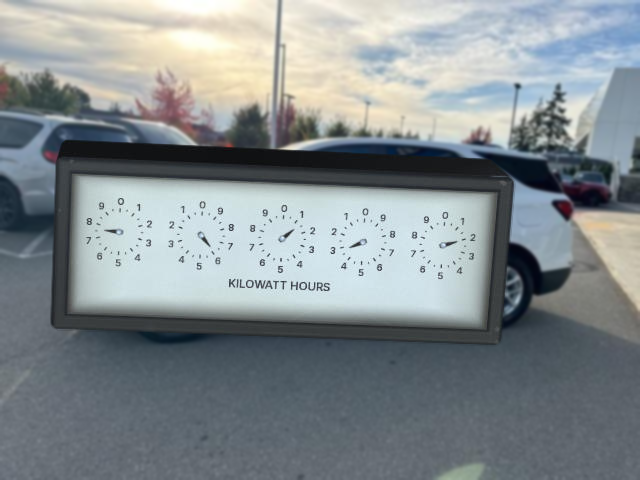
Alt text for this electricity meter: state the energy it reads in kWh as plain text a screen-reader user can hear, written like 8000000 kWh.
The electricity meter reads 76132 kWh
